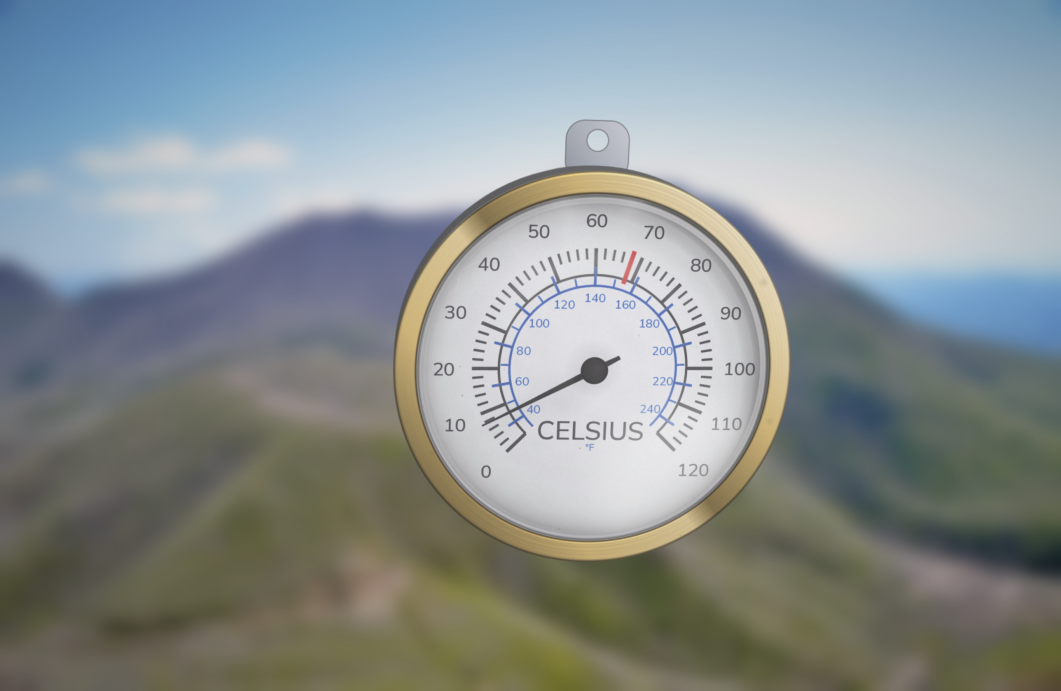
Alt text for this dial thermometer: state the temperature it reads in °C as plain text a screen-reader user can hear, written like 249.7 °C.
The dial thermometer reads 8 °C
